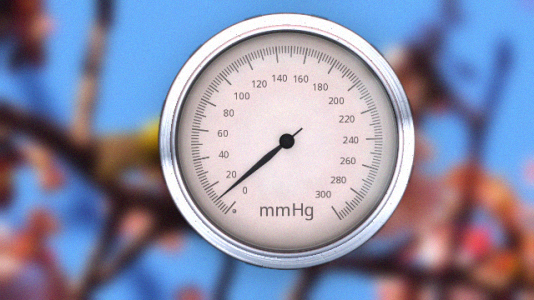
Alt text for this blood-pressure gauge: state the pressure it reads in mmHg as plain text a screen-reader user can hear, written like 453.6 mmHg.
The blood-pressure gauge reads 10 mmHg
